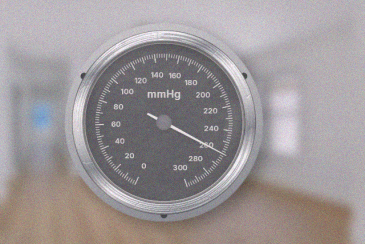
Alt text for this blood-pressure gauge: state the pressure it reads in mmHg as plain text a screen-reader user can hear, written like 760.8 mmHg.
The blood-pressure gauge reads 260 mmHg
